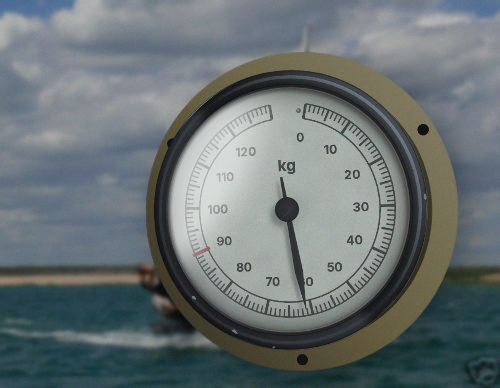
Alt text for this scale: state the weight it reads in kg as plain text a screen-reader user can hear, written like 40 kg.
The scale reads 61 kg
